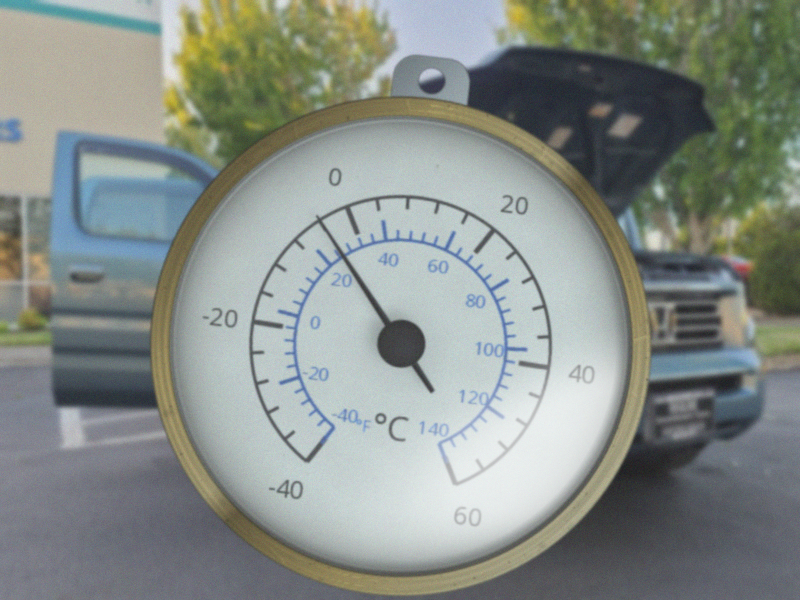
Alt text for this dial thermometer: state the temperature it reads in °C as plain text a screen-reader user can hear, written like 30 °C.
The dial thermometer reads -4 °C
